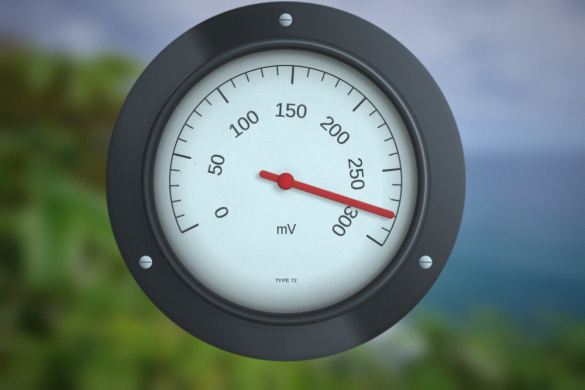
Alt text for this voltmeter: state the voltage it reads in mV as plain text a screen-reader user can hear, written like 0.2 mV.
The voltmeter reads 280 mV
